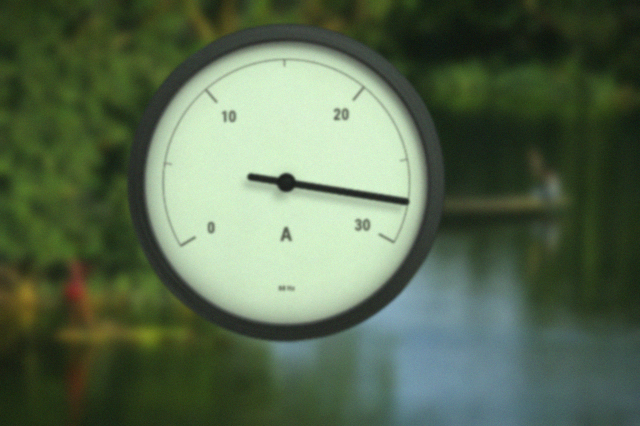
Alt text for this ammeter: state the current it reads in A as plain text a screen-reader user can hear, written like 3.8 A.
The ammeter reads 27.5 A
